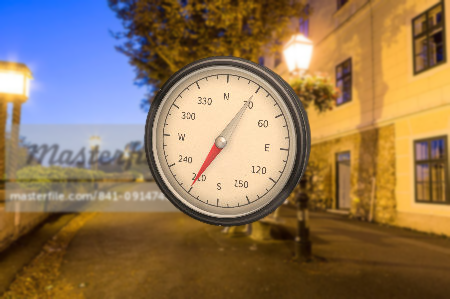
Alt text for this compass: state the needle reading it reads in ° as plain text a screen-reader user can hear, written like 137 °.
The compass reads 210 °
